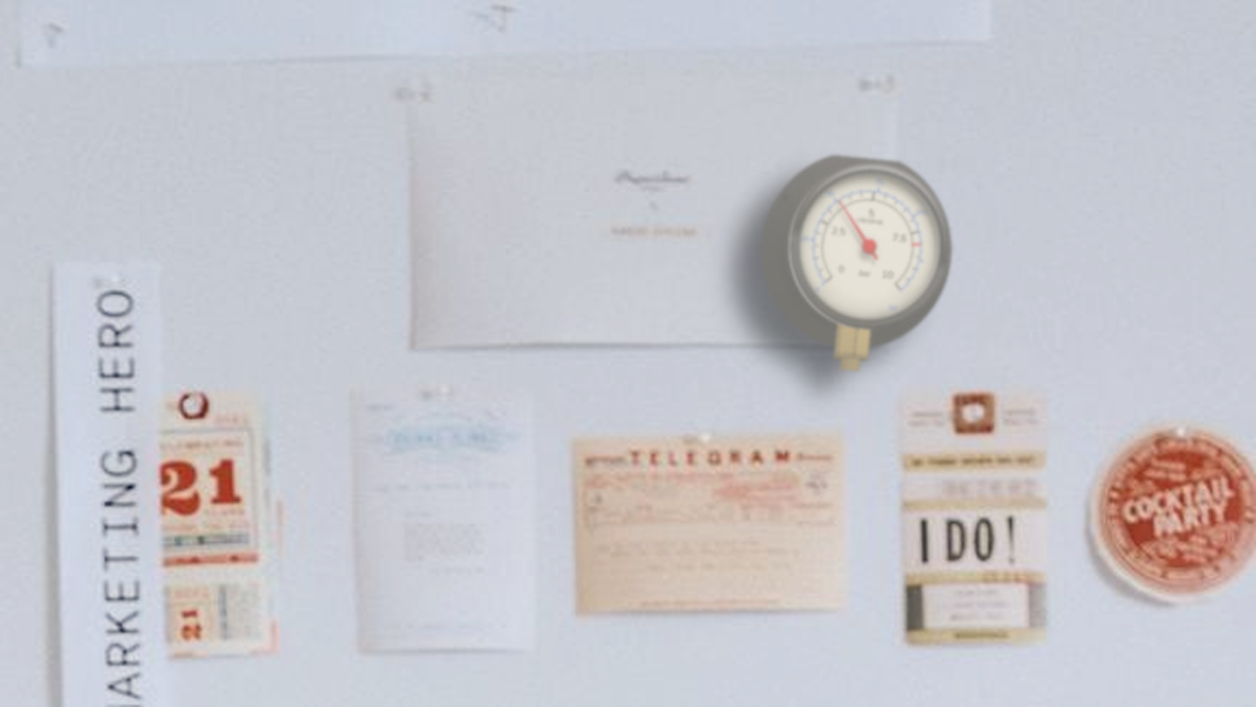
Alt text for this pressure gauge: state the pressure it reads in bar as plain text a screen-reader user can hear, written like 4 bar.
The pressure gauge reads 3.5 bar
